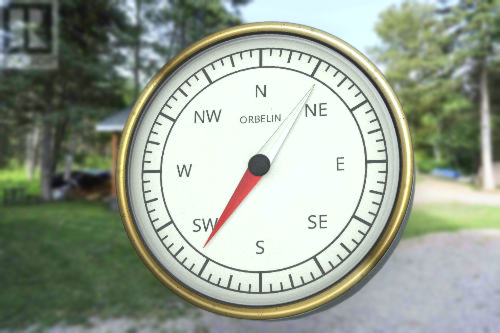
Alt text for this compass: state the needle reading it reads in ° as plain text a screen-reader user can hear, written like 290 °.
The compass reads 215 °
